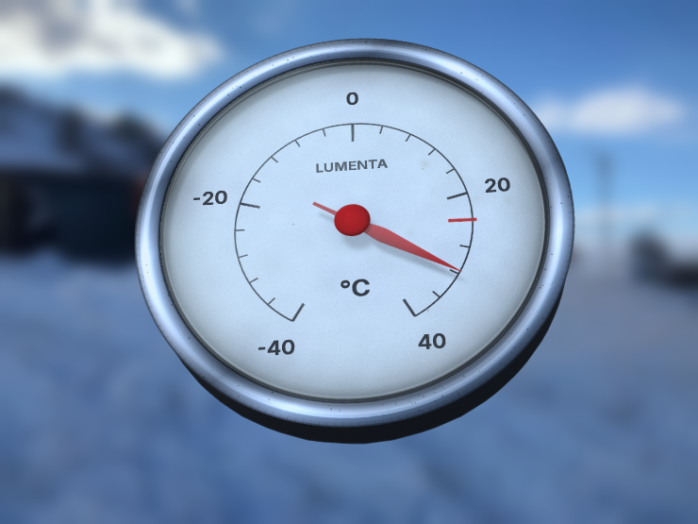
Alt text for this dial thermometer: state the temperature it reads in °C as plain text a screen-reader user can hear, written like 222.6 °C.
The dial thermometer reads 32 °C
